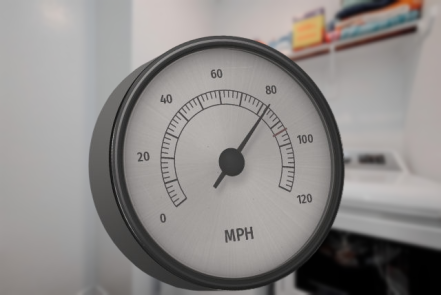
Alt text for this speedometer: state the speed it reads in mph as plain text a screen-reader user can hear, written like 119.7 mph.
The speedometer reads 82 mph
